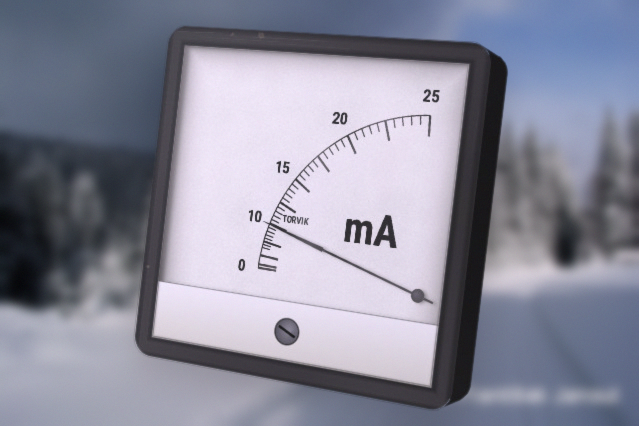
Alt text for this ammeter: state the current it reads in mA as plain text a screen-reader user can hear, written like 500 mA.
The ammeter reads 10 mA
